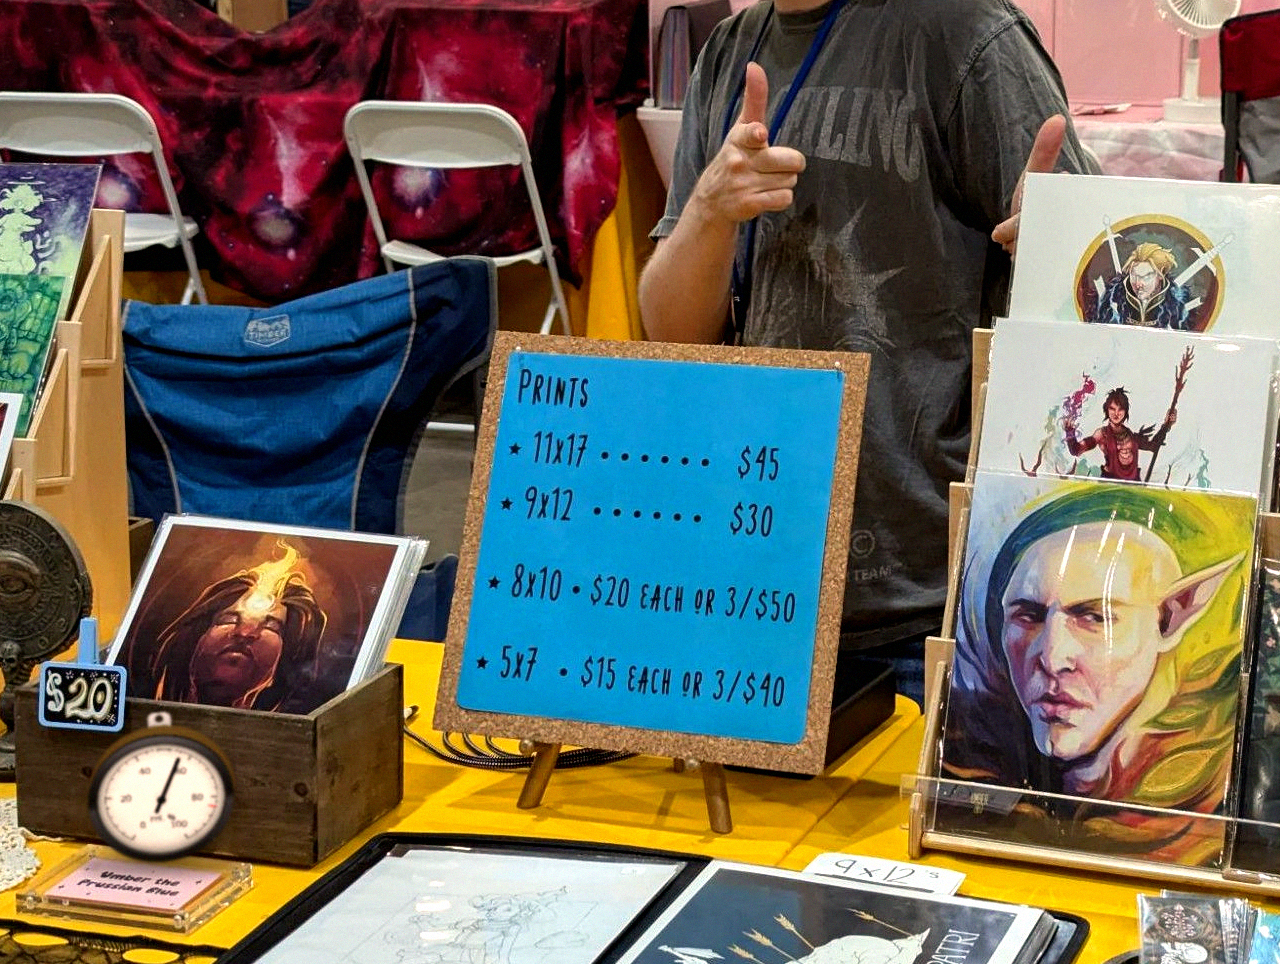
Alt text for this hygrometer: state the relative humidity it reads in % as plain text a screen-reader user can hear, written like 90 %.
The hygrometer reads 56 %
